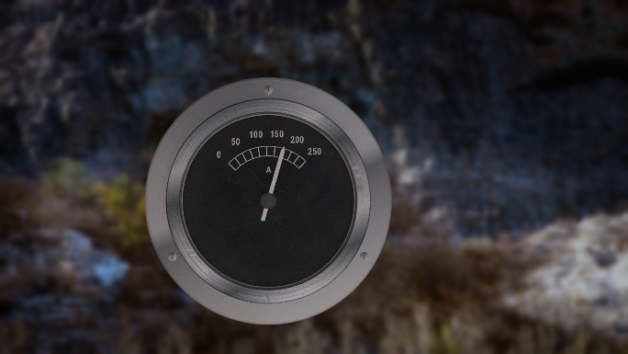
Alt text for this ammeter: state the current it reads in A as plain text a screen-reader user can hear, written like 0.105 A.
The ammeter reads 175 A
